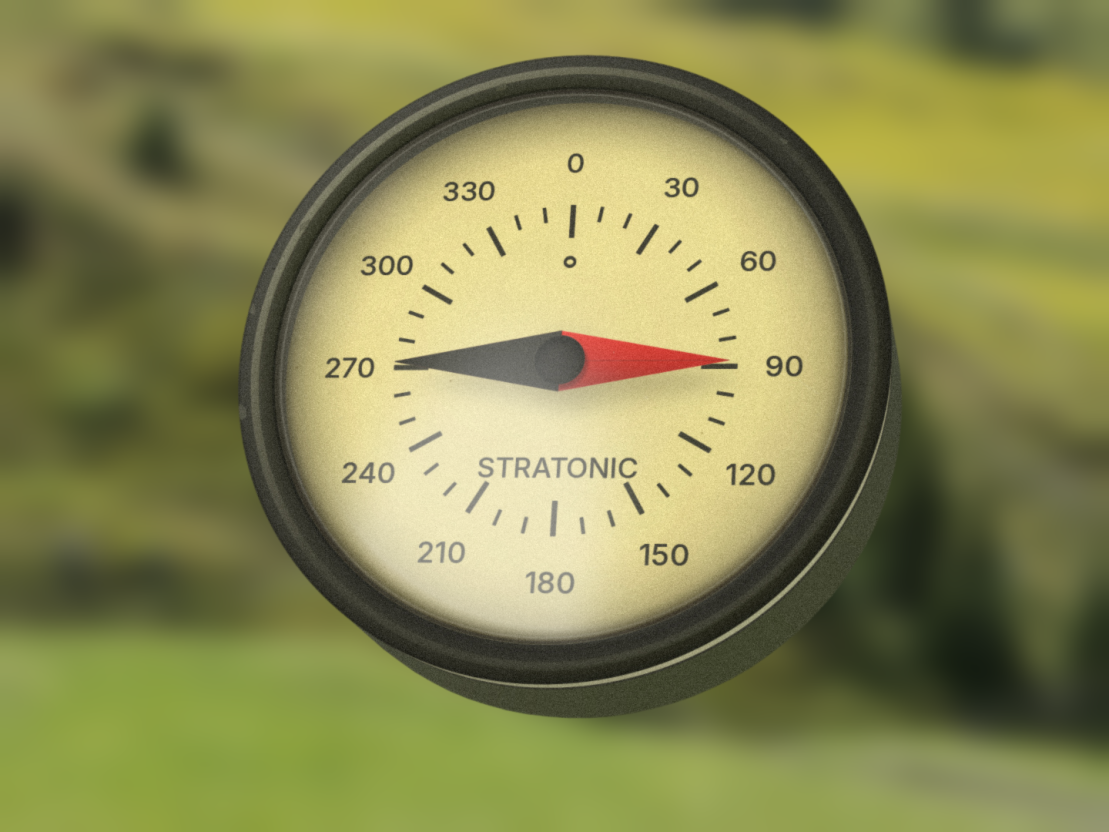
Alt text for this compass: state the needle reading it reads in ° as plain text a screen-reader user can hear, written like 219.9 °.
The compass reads 90 °
